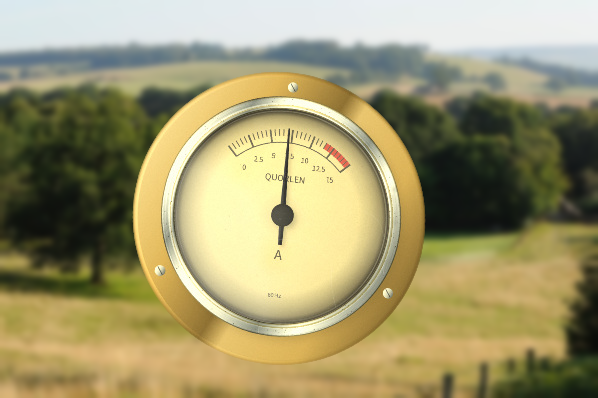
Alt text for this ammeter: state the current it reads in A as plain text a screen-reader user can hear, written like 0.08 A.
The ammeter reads 7 A
